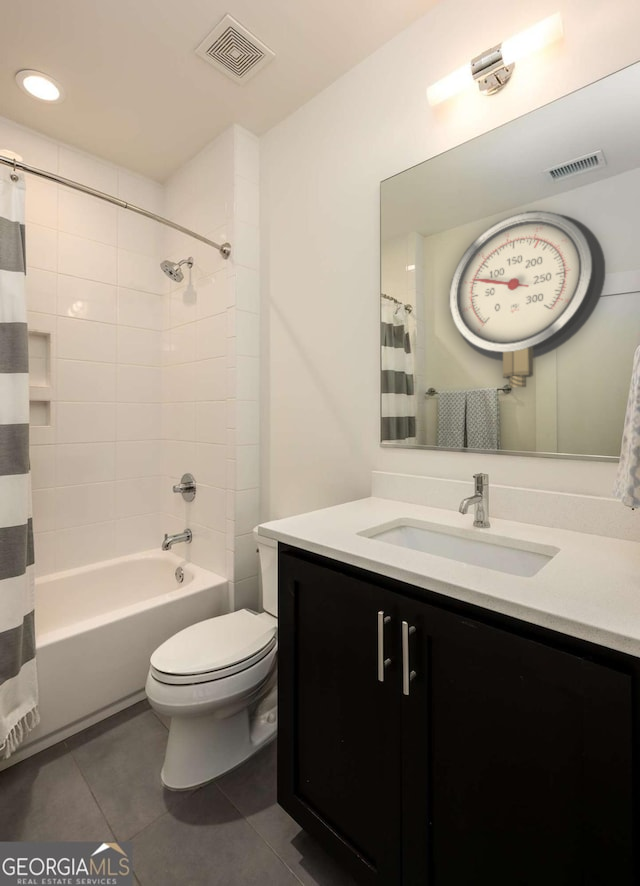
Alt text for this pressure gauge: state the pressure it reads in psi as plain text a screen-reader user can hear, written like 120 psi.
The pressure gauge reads 75 psi
